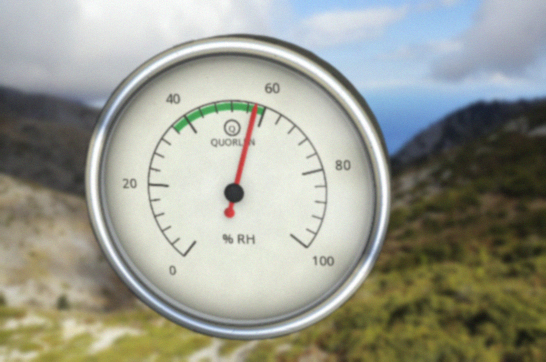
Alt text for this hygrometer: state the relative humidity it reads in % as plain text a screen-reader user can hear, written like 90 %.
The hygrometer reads 58 %
